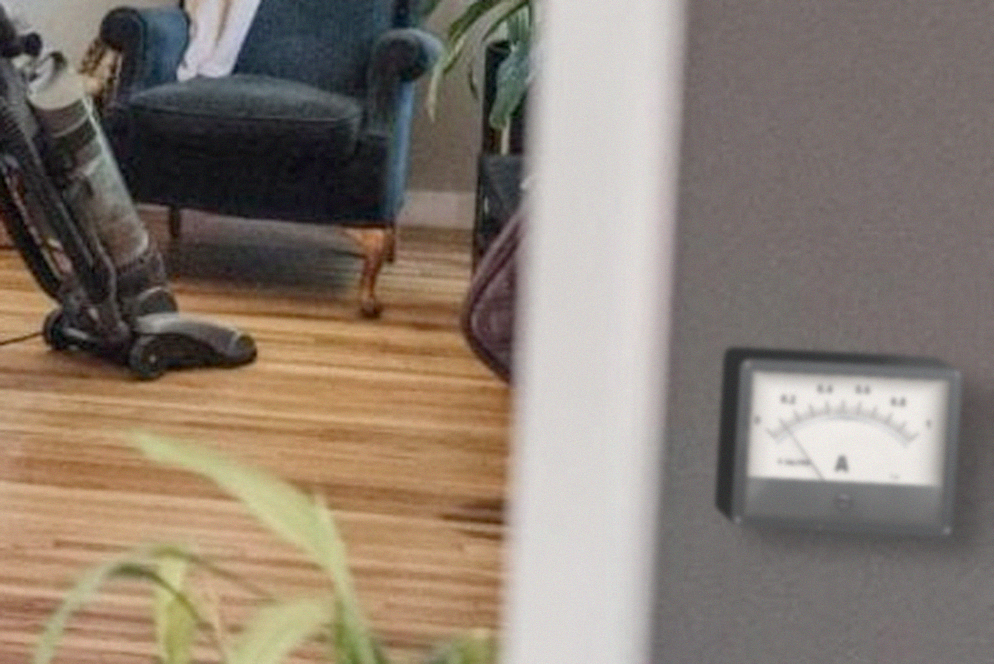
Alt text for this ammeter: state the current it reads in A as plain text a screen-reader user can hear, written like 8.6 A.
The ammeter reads 0.1 A
